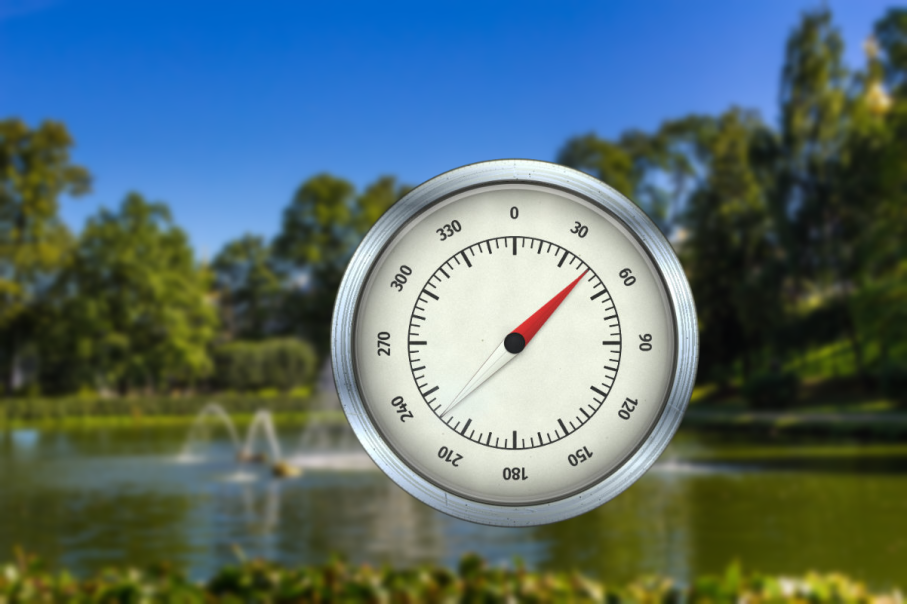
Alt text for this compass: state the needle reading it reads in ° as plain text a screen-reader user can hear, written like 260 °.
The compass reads 45 °
